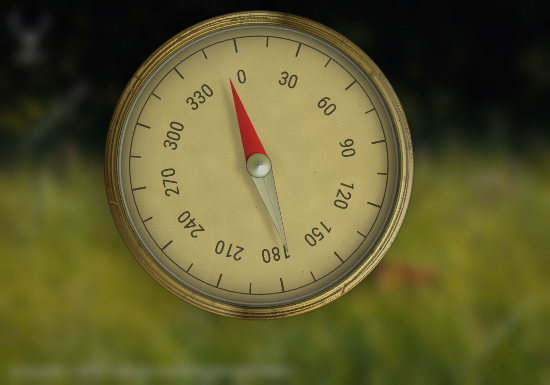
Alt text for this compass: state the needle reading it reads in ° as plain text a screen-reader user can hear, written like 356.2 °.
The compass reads 352.5 °
